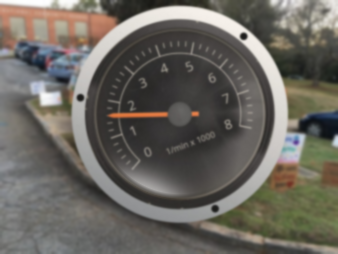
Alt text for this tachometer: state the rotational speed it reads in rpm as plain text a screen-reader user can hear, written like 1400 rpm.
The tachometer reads 1600 rpm
